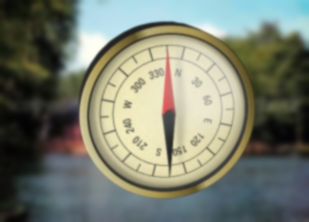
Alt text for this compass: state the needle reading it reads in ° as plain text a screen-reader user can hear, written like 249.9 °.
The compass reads 345 °
